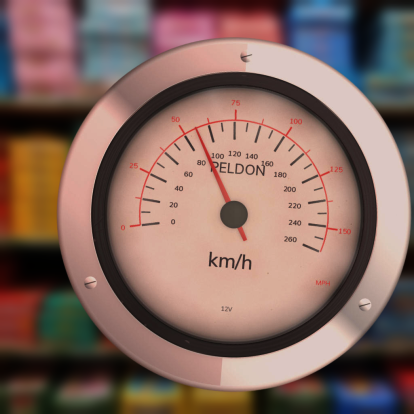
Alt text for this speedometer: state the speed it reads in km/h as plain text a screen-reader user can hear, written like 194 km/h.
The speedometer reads 90 km/h
